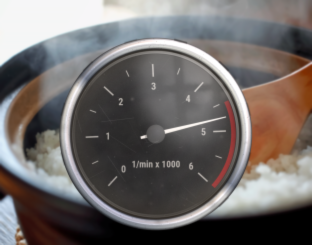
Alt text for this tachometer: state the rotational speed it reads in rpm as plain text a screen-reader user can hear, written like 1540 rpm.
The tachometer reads 4750 rpm
